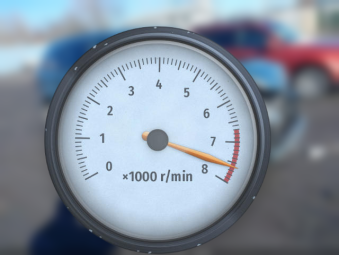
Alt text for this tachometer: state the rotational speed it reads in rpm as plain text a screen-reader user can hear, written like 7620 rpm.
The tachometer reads 7600 rpm
